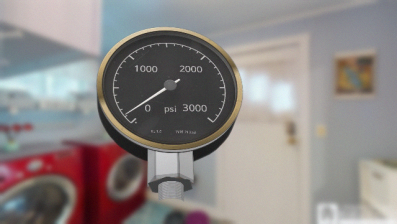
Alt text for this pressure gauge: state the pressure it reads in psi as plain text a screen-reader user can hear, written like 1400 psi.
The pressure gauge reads 100 psi
